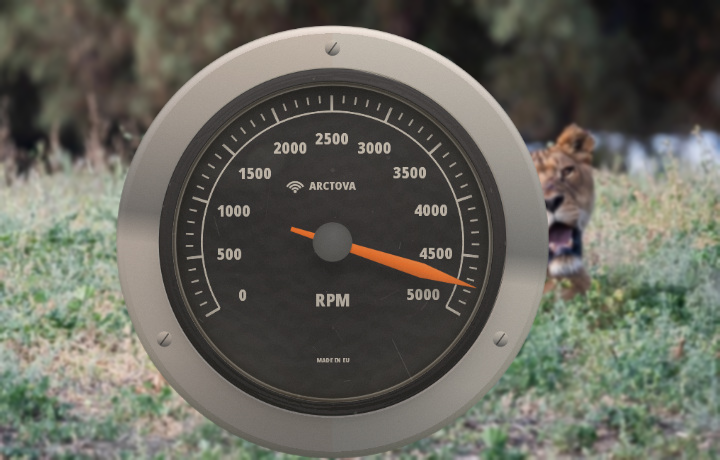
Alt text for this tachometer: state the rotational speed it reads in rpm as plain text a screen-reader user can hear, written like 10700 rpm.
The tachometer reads 4750 rpm
